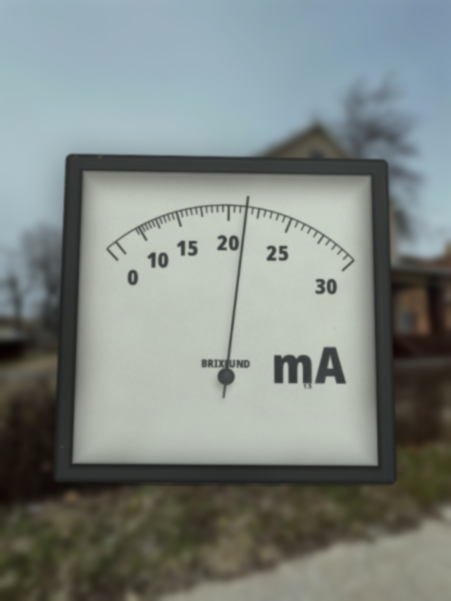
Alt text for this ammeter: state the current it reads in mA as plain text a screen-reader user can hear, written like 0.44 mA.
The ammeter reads 21.5 mA
